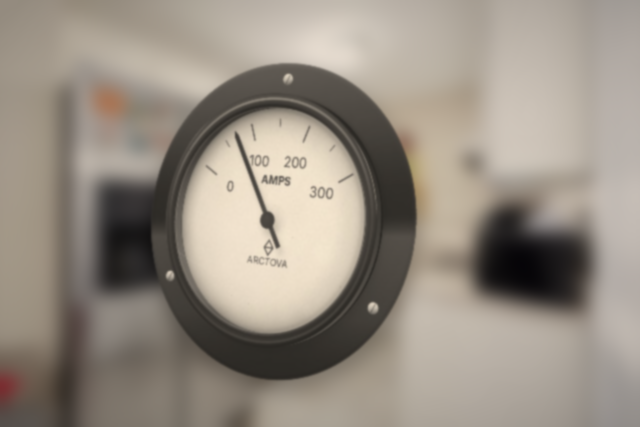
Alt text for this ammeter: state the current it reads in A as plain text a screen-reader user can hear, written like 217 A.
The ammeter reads 75 A
